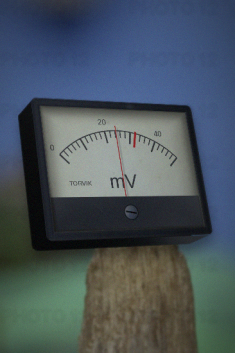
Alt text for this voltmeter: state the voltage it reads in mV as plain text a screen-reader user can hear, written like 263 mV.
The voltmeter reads 24 mV
